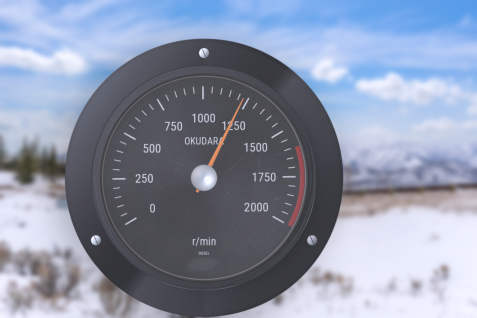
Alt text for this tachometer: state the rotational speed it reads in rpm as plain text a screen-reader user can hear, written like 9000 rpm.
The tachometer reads 1225 rpm
